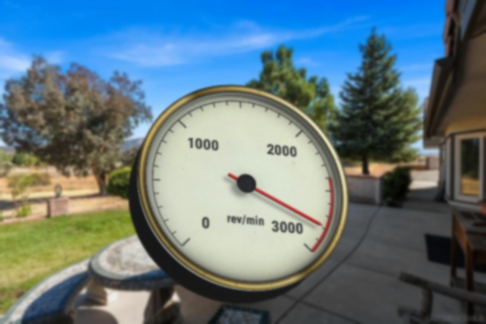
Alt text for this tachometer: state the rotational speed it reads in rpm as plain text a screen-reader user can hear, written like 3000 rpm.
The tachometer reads 2800 rpm
